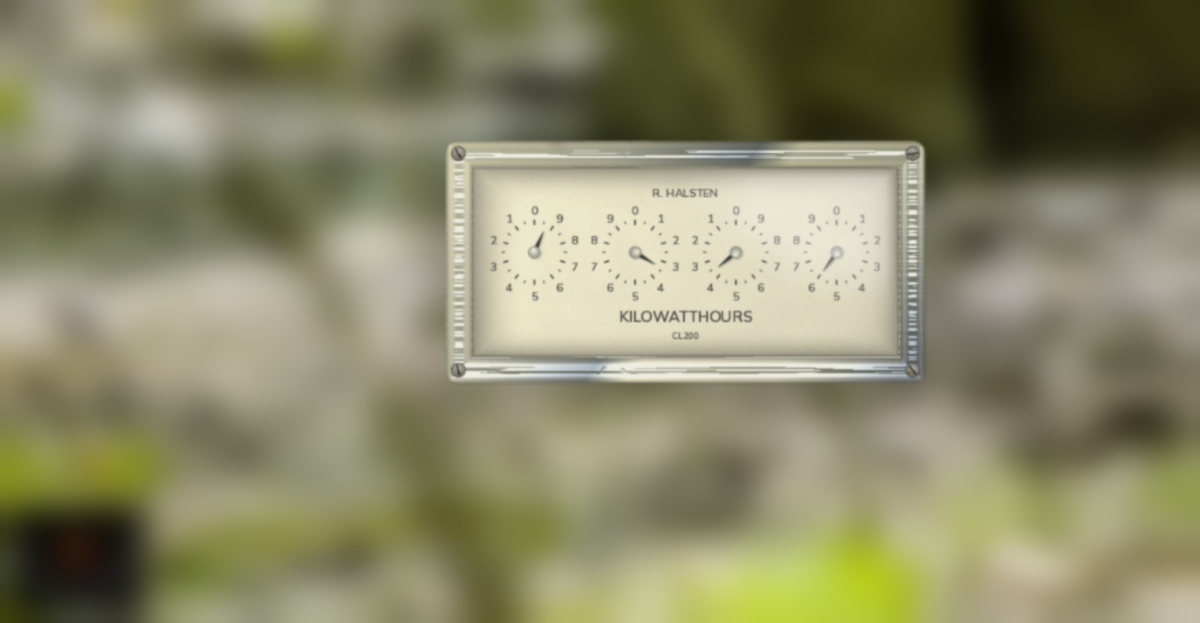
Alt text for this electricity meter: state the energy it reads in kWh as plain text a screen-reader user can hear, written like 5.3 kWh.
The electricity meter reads 9336 kWh
